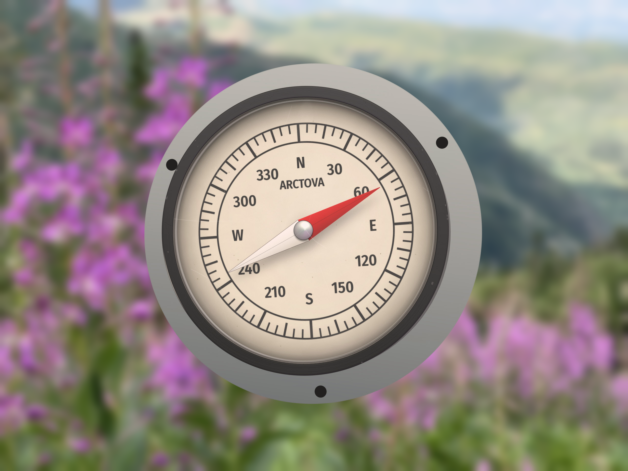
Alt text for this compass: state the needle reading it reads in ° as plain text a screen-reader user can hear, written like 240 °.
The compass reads 65 °
